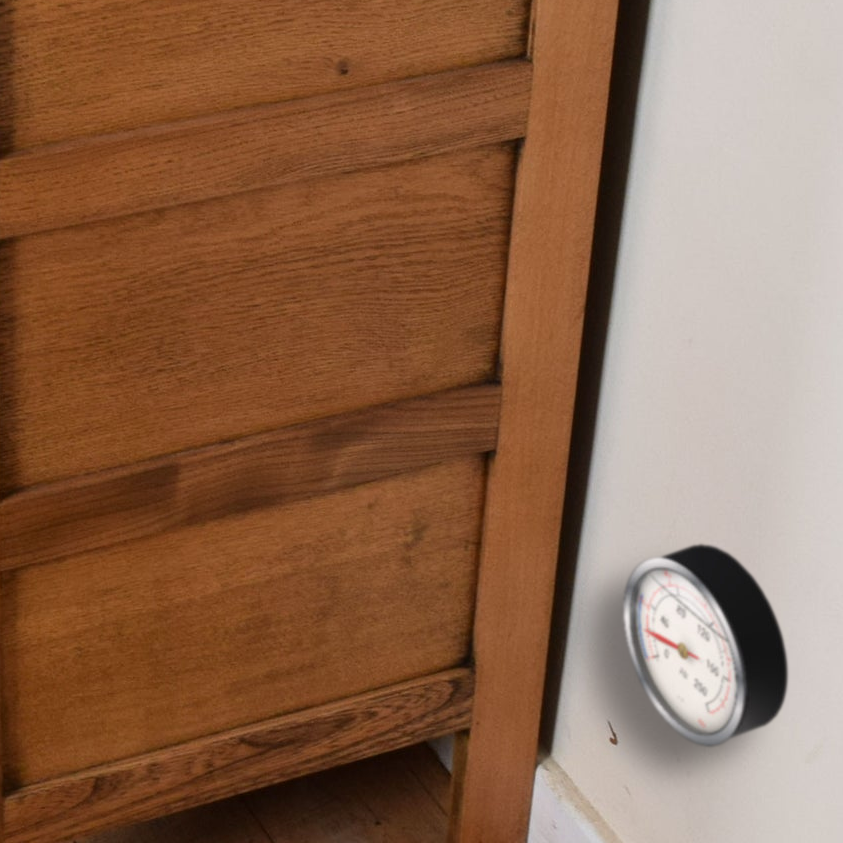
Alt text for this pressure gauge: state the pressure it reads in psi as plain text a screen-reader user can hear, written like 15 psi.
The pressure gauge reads 20 psi
